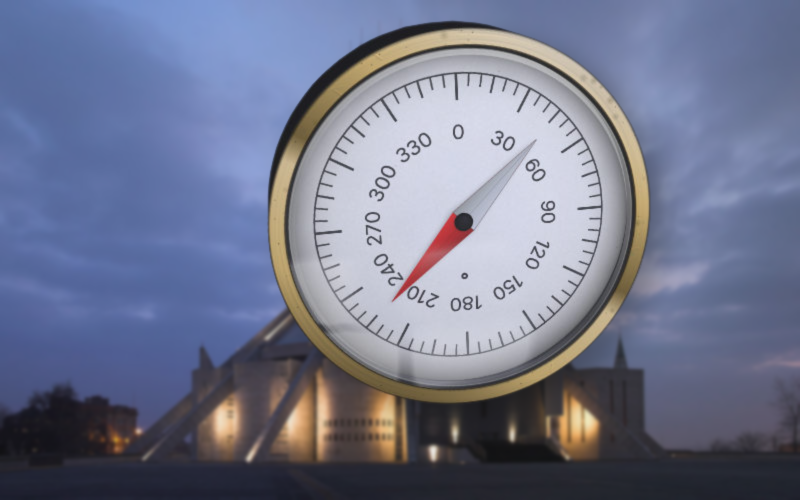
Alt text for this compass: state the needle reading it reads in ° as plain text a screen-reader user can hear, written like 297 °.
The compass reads 225 °
